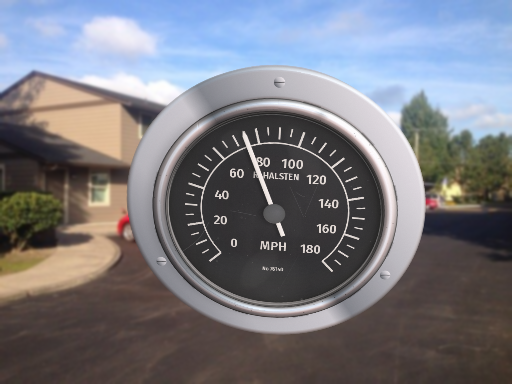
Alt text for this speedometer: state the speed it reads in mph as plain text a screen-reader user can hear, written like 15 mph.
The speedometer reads 75 mph
